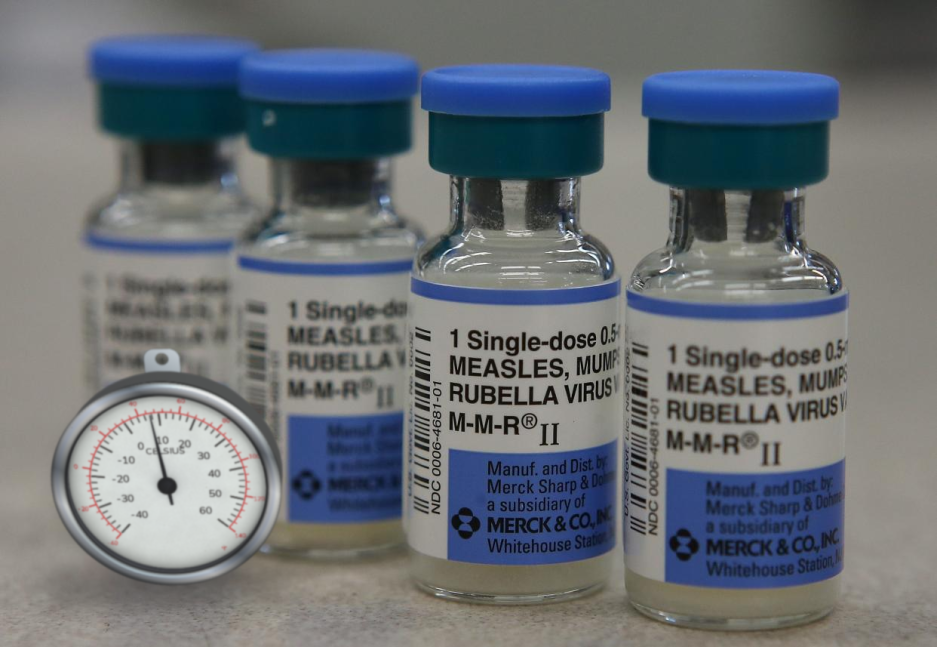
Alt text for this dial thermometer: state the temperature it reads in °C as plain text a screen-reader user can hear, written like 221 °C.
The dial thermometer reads 8 °C
